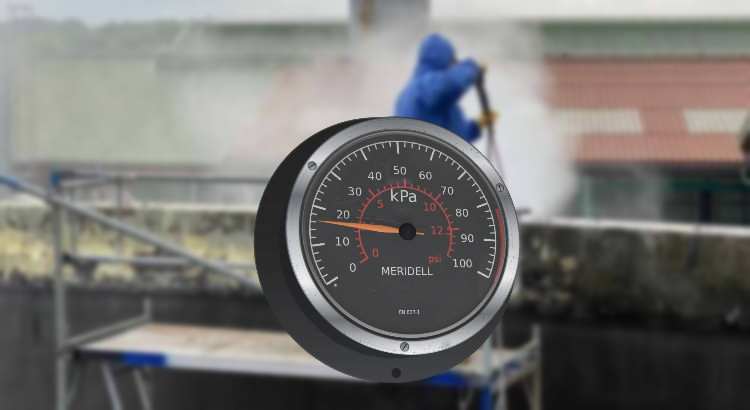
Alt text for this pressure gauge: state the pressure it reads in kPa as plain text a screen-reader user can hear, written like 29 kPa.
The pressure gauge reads 16 kPa
